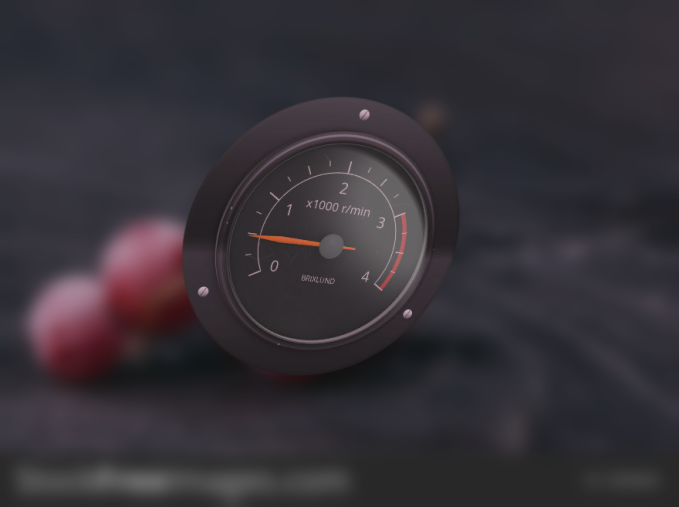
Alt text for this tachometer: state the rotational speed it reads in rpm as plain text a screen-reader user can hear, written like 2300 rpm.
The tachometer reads 500 rpm
